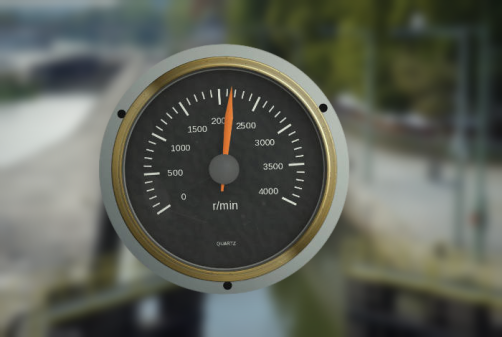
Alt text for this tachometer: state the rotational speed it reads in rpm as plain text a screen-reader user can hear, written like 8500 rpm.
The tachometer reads 2150 rpm
